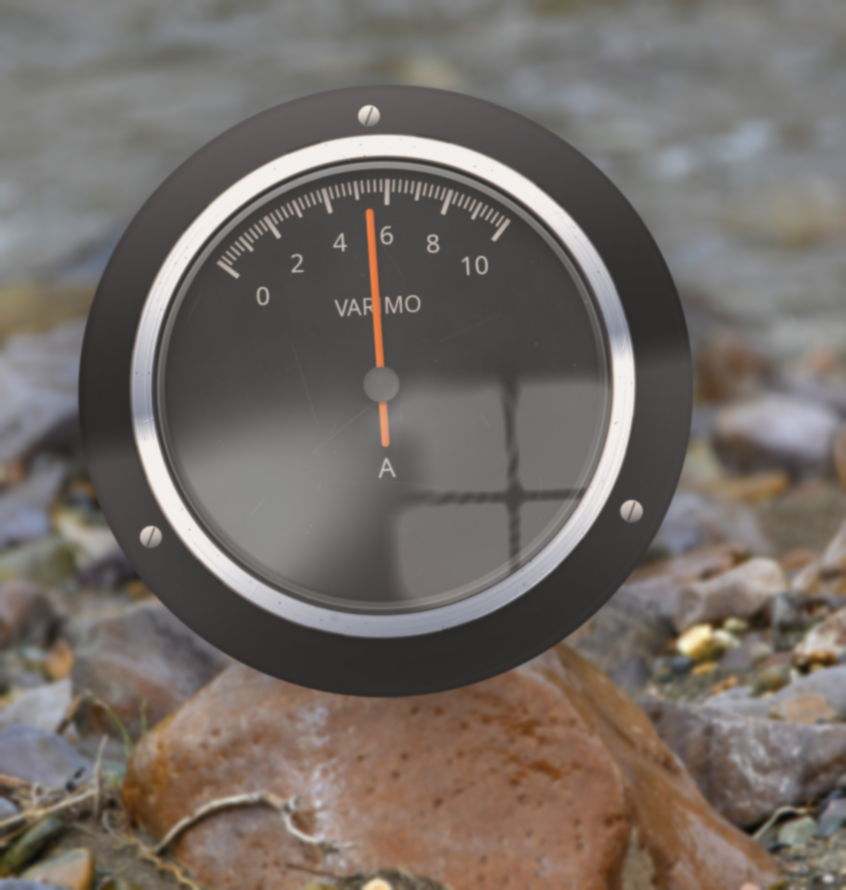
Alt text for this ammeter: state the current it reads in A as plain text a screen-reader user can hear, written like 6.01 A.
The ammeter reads 5.4 A
